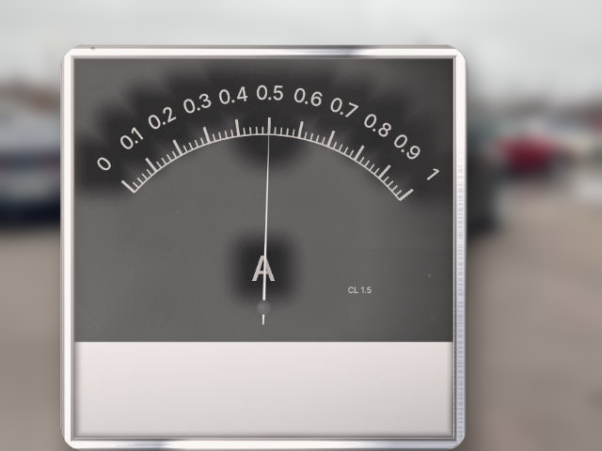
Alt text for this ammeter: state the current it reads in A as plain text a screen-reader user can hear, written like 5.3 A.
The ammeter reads 0.5 A
